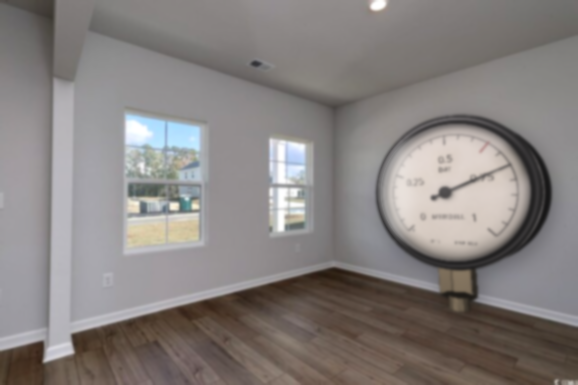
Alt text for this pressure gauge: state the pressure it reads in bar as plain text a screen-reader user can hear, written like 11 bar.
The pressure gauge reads 0.75 bar
